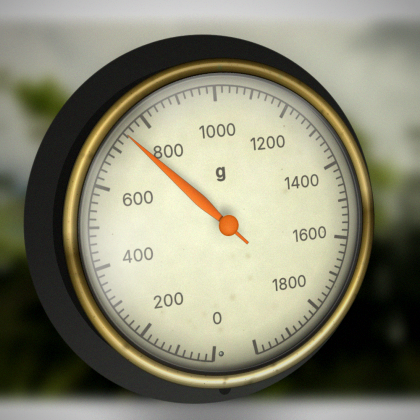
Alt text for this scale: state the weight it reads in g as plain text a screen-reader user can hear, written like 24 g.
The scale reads 740 g
